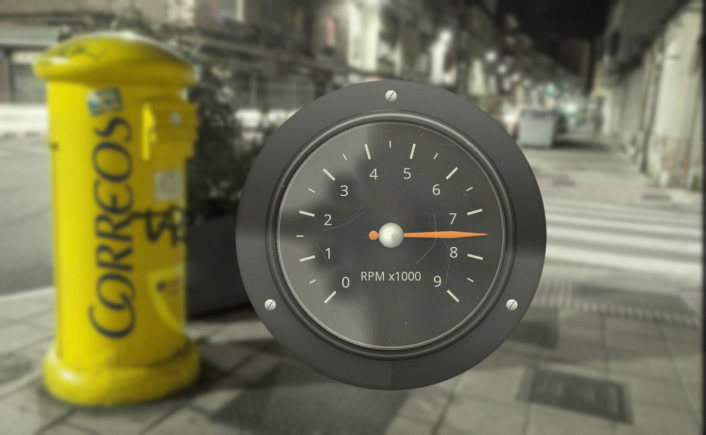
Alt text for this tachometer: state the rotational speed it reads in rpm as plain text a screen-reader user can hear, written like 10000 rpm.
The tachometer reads 7500 rpm
